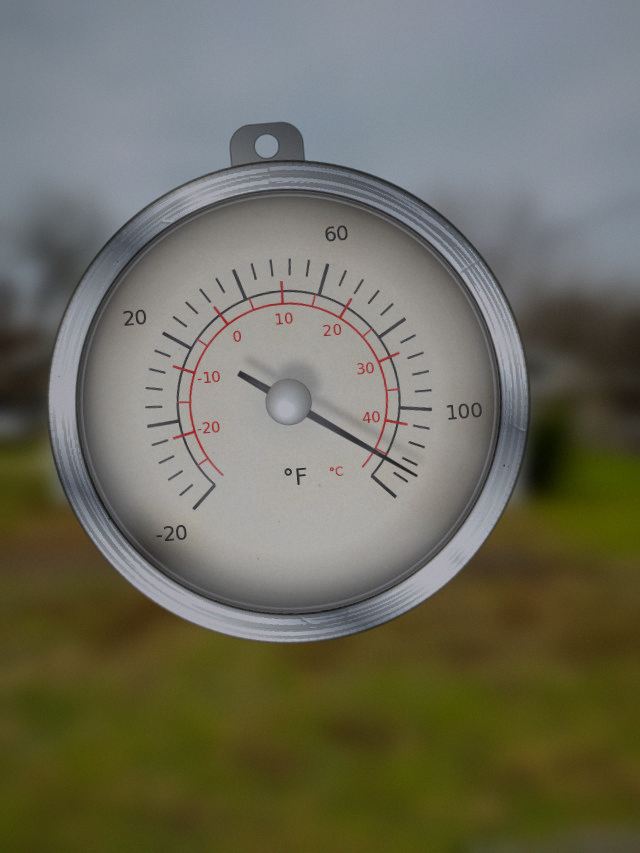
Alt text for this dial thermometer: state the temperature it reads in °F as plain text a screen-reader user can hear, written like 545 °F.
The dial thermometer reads 114 °F
